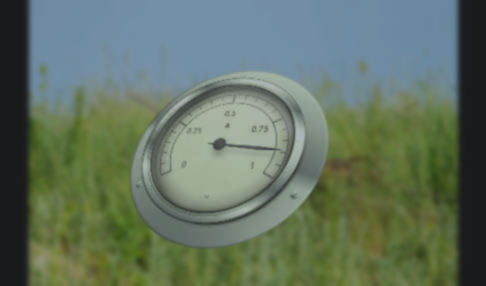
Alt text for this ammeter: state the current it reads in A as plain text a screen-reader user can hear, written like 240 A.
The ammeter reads 0.9 A
